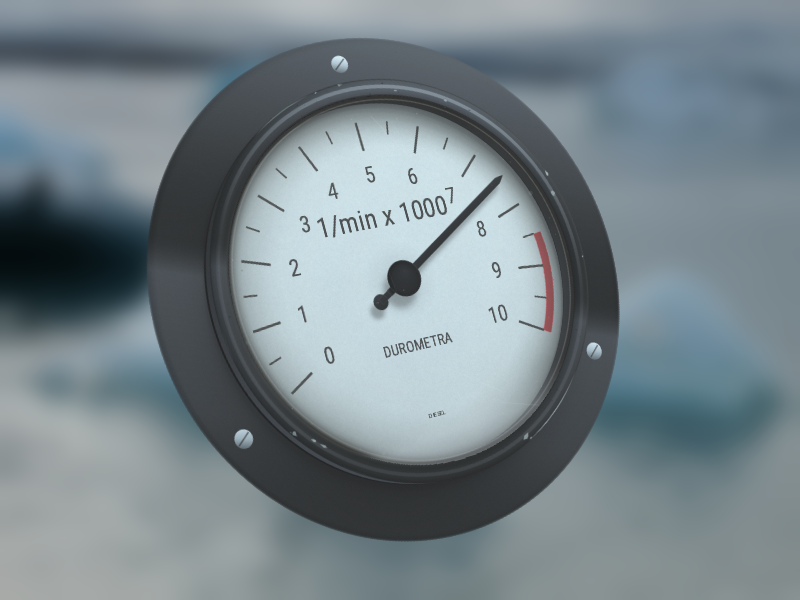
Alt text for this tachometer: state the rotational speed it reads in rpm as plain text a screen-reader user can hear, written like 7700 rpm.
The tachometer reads 7500 rpm
